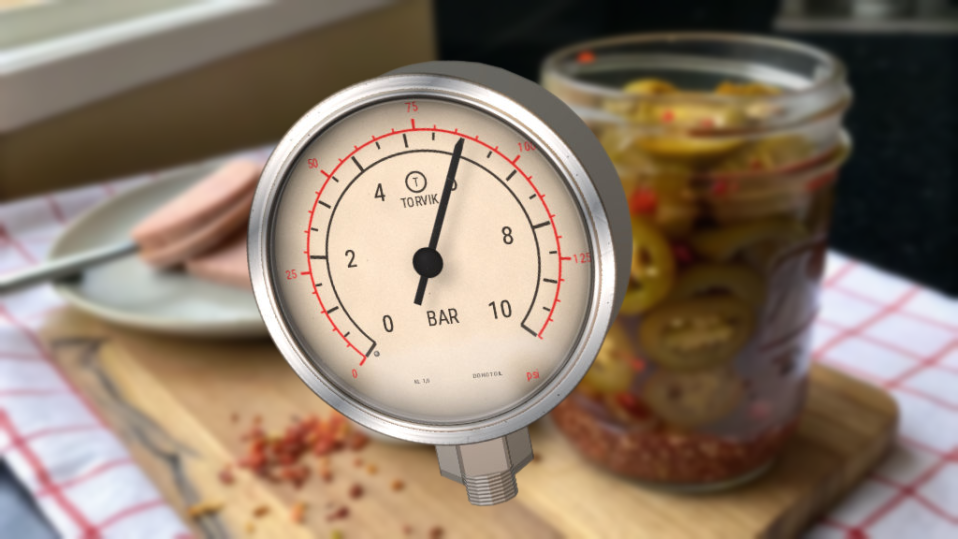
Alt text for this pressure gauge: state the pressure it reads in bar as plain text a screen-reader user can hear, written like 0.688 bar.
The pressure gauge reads 6 bar
